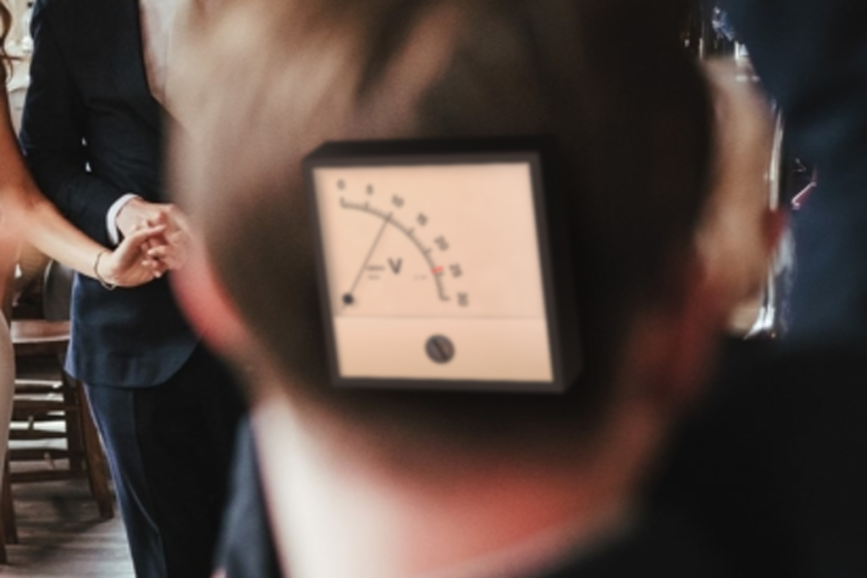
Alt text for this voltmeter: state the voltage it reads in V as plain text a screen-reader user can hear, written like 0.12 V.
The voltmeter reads 10 V
